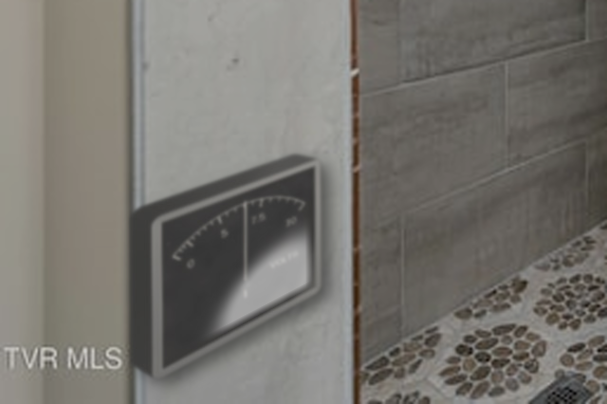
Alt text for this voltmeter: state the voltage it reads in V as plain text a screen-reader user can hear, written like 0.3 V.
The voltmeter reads 6.5 V
